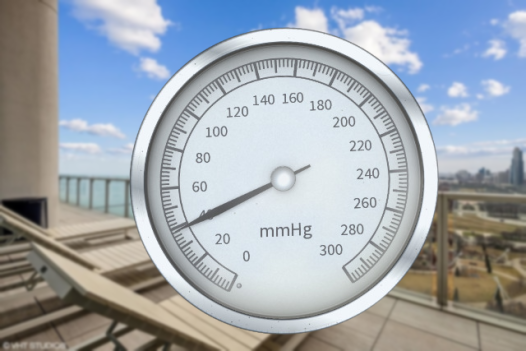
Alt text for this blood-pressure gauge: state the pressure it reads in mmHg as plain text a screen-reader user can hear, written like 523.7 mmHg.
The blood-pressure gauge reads 38 mmHg
